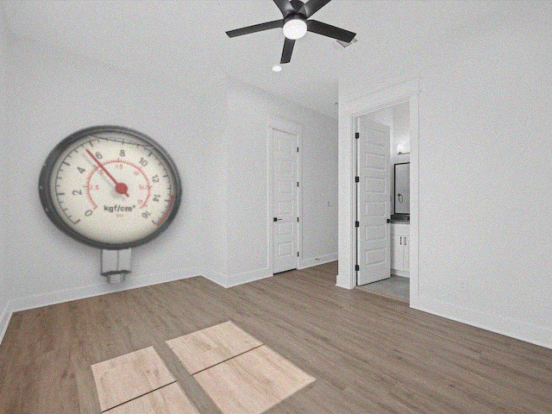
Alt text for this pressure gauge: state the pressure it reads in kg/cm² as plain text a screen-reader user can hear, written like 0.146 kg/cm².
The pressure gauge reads 5.5 kg/cm²
